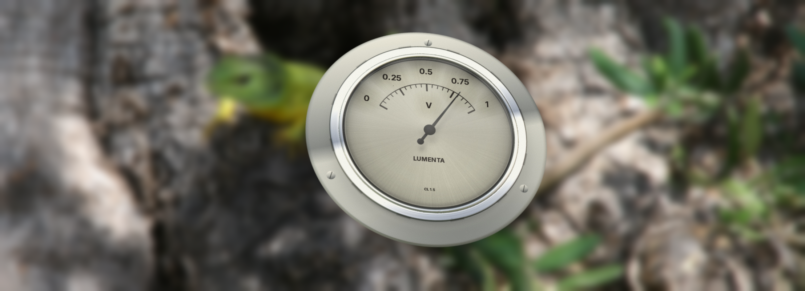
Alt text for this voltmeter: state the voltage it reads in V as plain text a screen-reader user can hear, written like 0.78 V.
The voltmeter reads 0.8 V
